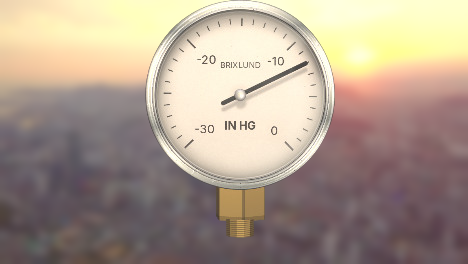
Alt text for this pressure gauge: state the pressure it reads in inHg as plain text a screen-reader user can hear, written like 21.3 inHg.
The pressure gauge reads -8 inHg
